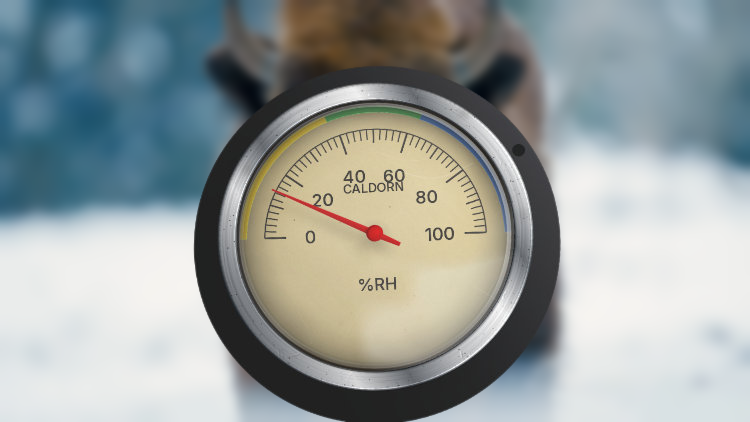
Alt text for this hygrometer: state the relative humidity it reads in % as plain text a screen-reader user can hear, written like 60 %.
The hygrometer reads 14 %
